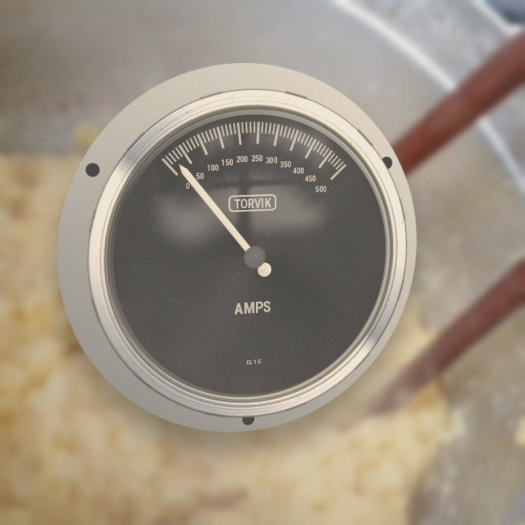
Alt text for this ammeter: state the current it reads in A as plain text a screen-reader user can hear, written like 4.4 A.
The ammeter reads 20 A
